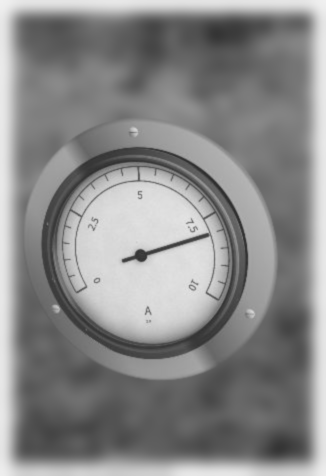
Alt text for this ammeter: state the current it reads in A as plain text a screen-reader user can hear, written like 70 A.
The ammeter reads 8 A
